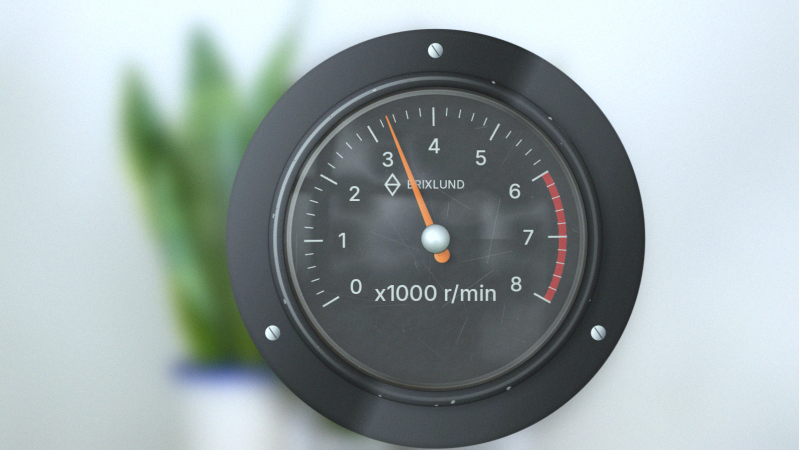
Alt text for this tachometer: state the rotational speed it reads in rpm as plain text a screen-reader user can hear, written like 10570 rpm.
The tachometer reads 3300 rpm
